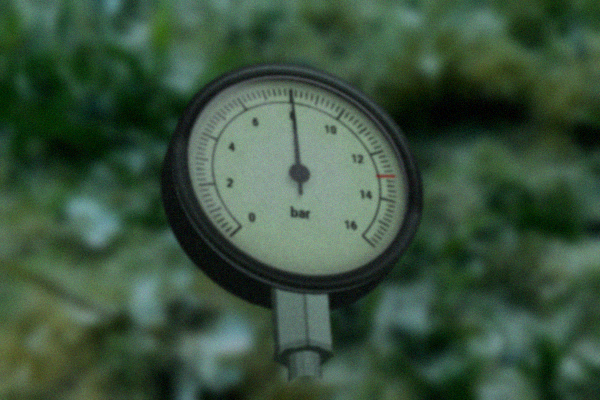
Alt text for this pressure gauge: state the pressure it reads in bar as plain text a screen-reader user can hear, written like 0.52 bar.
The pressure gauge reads 8 bar
